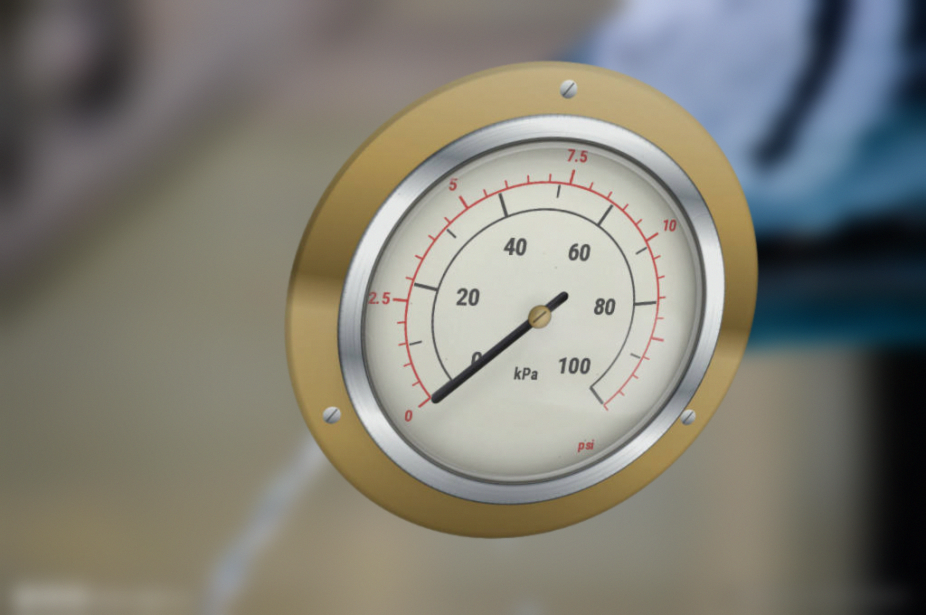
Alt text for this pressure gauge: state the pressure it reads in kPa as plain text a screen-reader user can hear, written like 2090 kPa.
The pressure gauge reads 0 kPa
